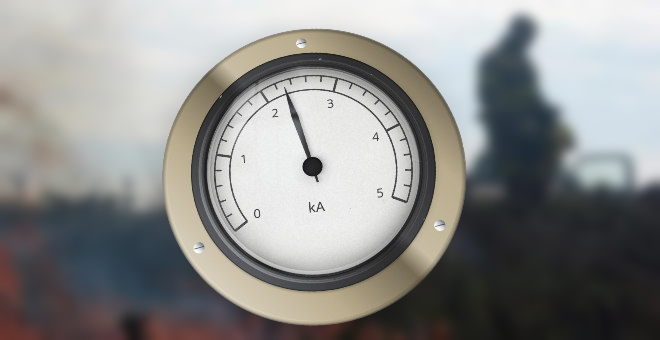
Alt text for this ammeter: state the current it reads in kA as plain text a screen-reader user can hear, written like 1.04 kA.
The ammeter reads 2.3 kA
